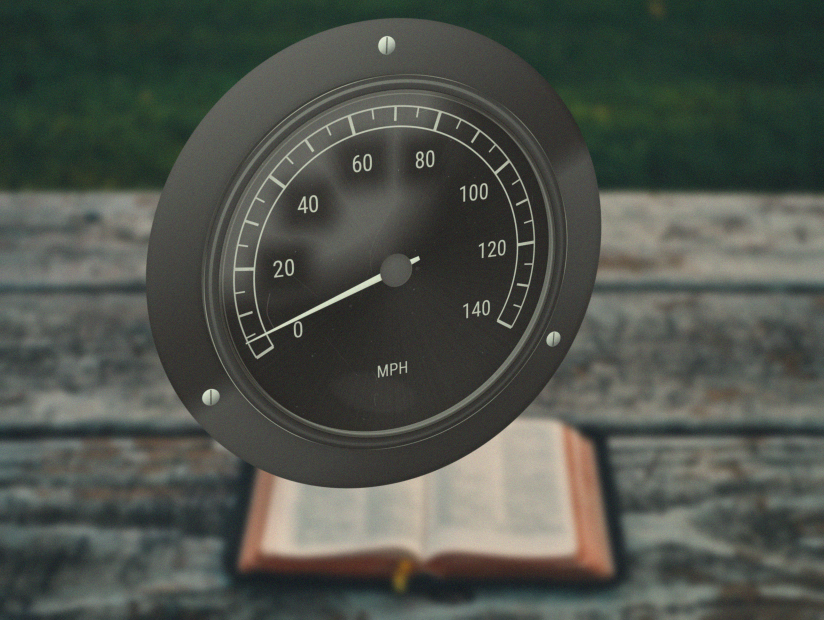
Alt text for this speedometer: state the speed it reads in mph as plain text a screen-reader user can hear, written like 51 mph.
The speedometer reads 5 mph
